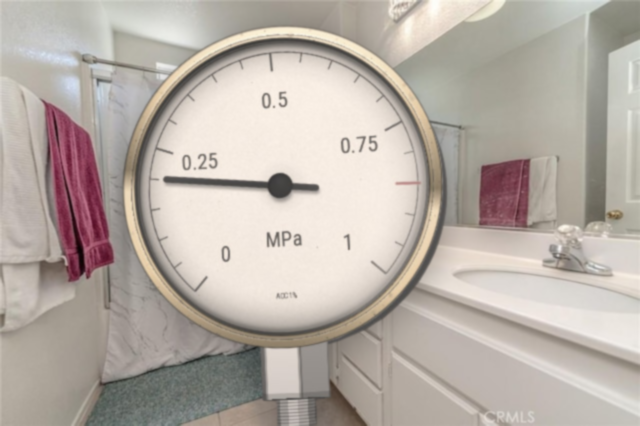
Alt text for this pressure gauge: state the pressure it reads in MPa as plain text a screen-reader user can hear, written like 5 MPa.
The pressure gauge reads 0.2 MPa
